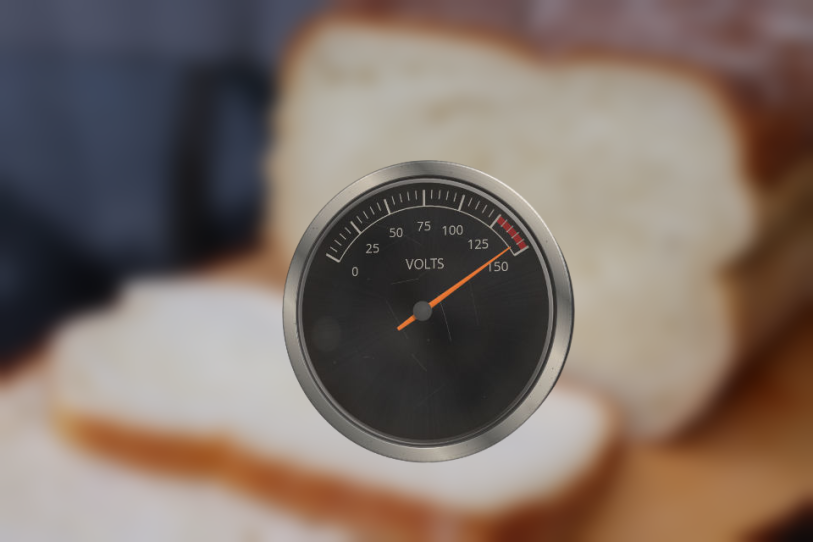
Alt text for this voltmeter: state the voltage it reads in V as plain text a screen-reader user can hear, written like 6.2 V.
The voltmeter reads 145 V
